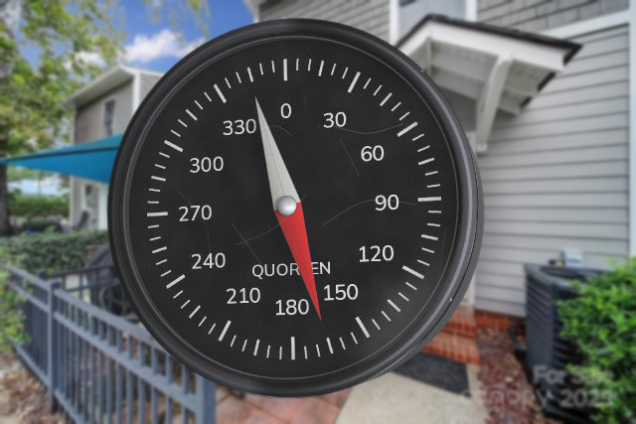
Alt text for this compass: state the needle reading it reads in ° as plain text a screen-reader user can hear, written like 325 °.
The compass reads 165 °
